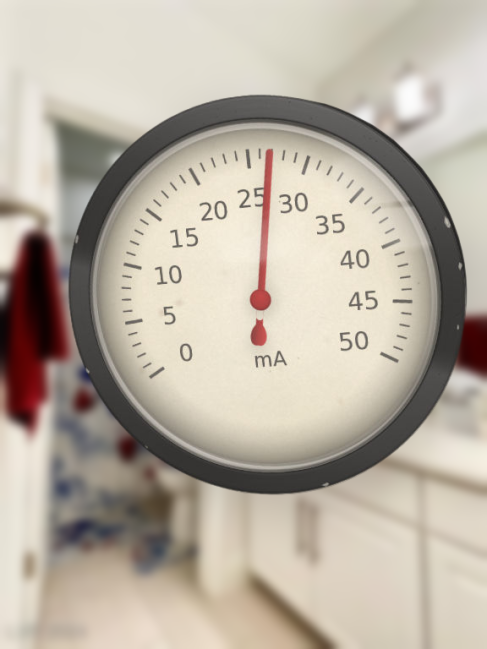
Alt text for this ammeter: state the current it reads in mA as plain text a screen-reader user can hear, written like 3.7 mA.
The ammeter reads 27 mA
